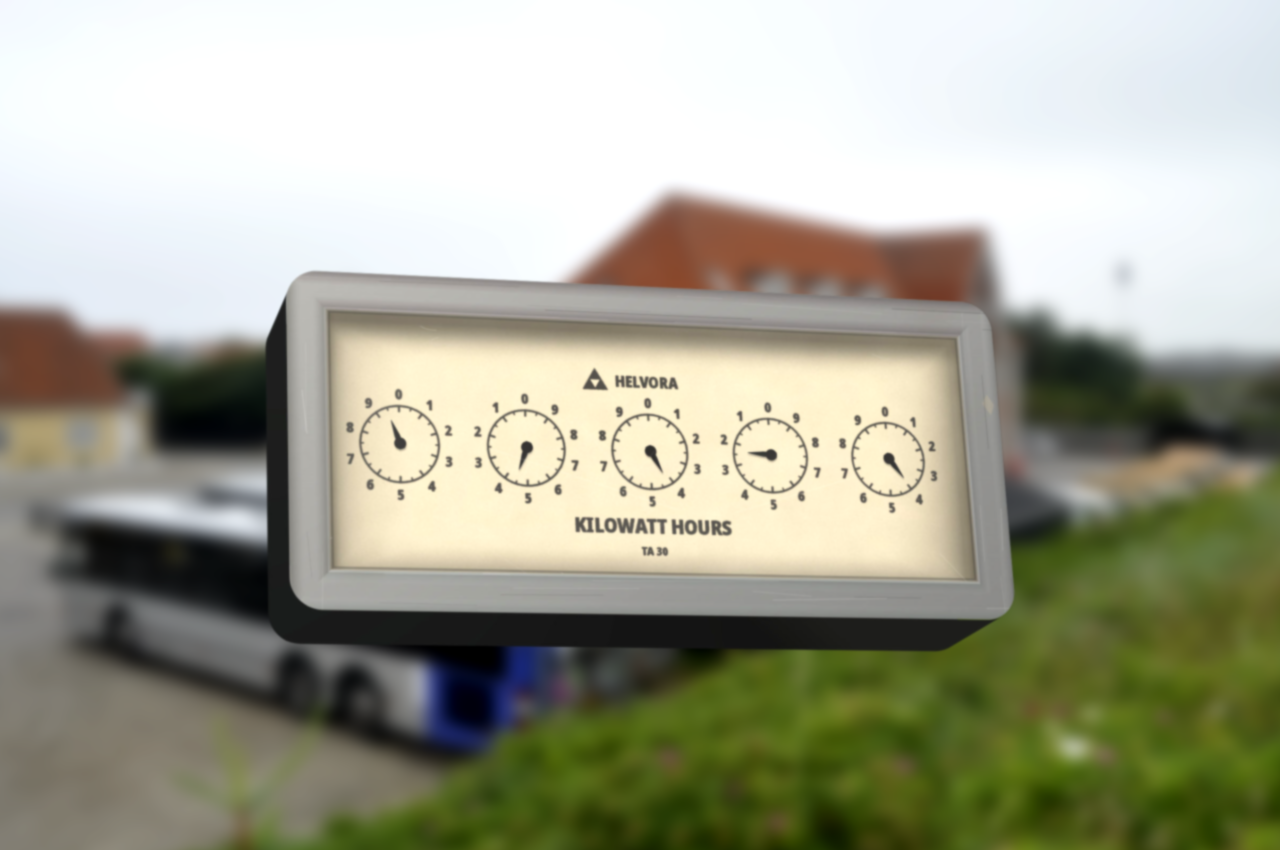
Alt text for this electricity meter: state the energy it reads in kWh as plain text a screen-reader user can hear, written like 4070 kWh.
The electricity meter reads 94424 kWh
